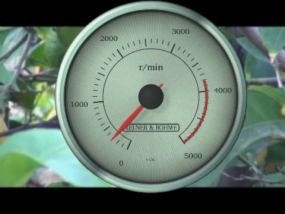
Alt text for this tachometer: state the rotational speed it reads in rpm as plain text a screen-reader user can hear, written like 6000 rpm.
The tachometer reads 300 rpm
